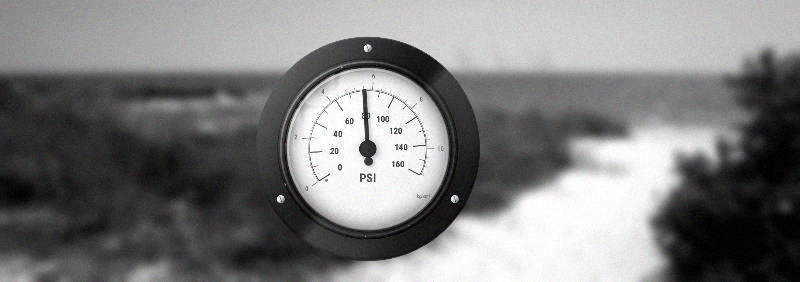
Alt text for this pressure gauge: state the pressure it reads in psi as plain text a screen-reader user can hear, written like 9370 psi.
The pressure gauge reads 80 psi
